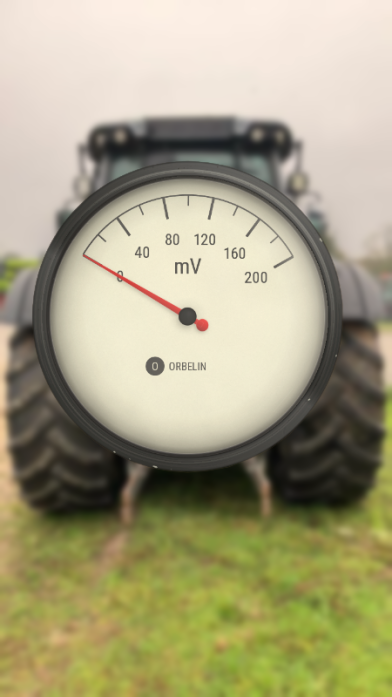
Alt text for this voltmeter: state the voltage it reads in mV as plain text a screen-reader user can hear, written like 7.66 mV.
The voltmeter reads 0 mV
